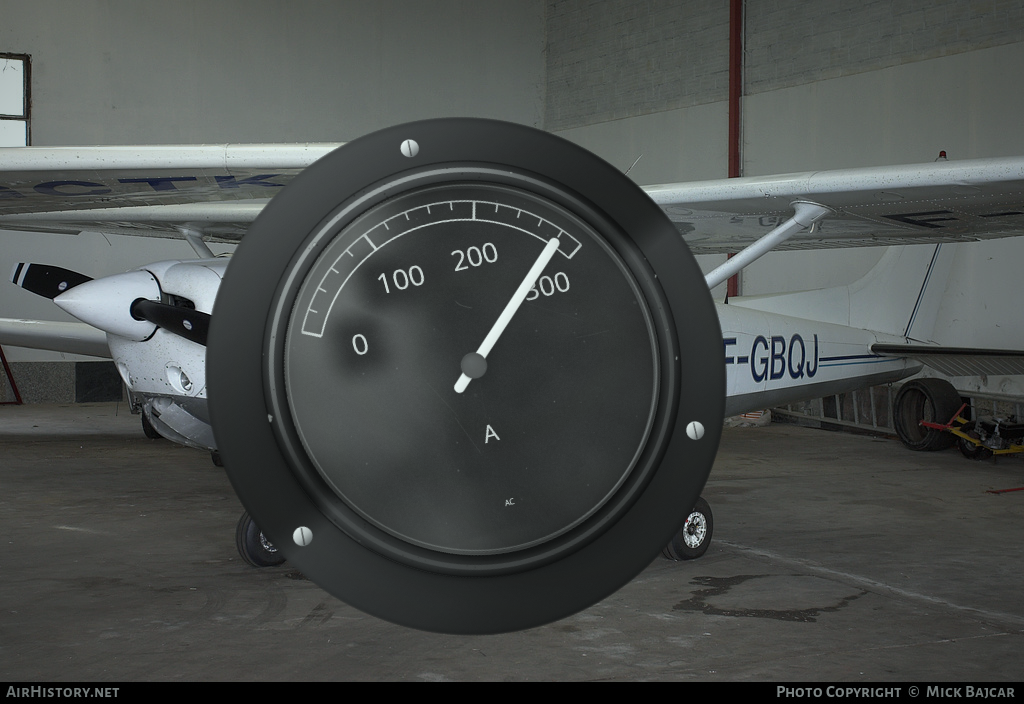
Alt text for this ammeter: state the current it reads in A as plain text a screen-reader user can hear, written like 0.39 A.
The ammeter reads 280 A
